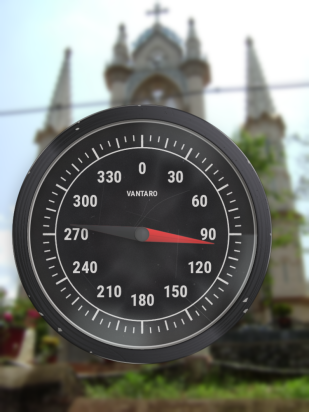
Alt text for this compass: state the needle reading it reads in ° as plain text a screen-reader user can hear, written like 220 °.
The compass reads 97.5 °
